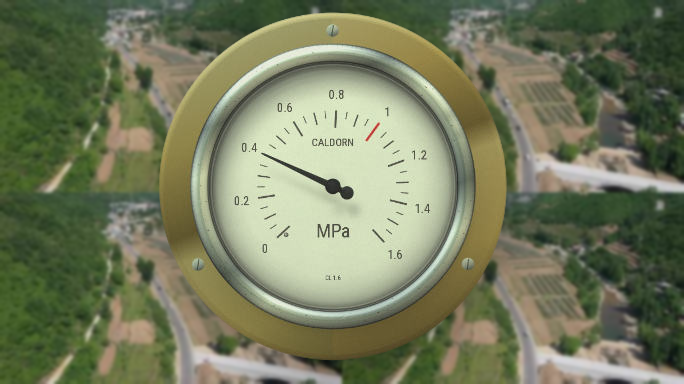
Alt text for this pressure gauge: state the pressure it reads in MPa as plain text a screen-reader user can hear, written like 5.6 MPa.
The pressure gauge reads 0.4 MPa
